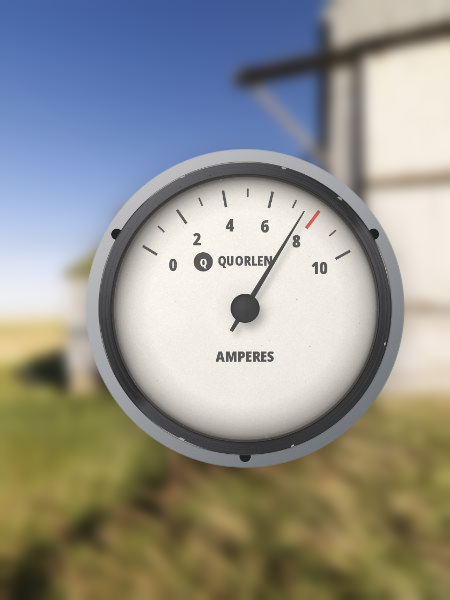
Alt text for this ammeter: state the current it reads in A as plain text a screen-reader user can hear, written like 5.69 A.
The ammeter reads 7.5 A
